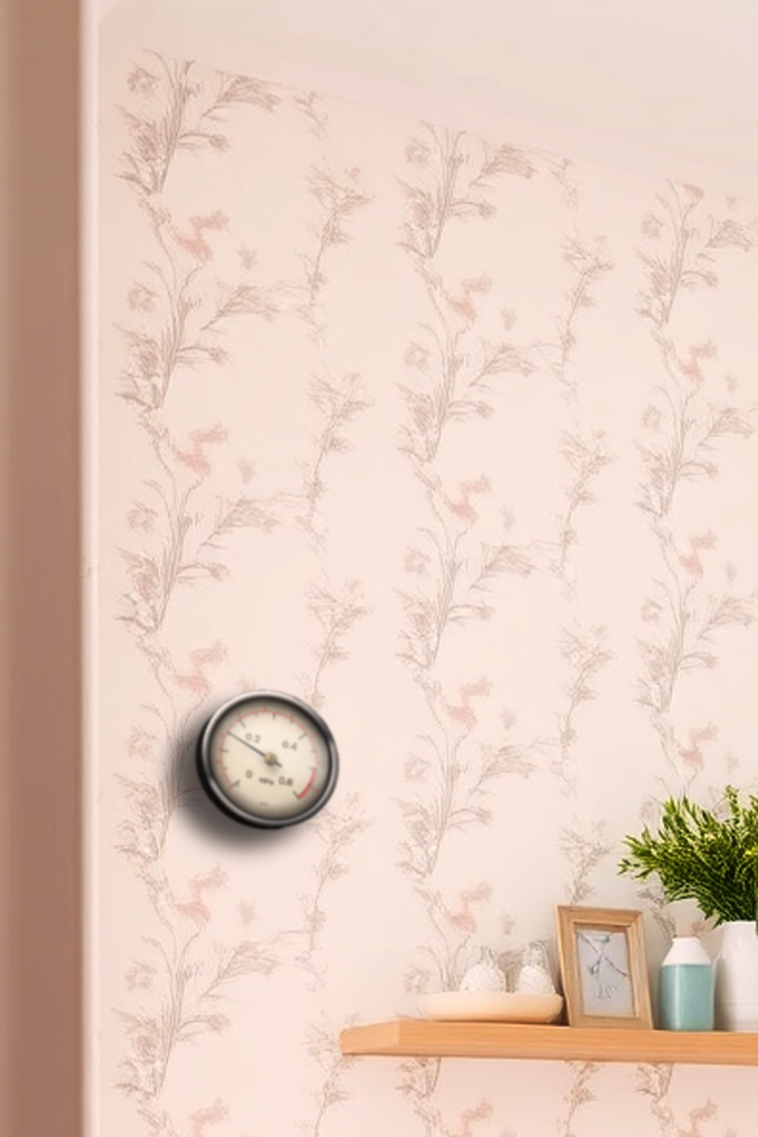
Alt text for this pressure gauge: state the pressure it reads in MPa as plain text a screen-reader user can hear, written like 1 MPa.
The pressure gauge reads 0.15 MPa
